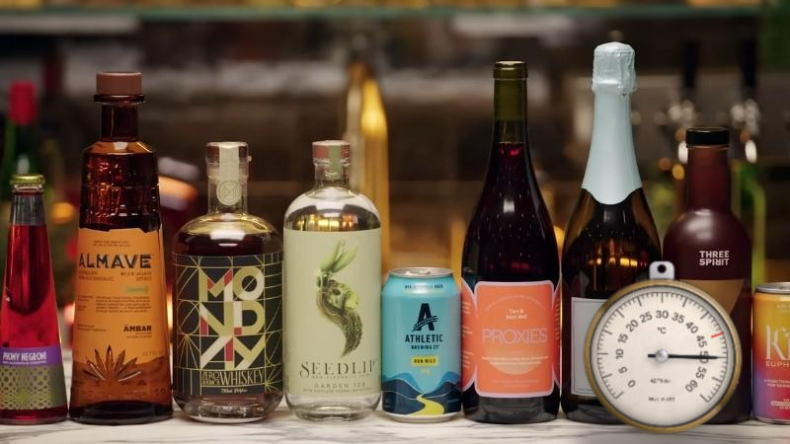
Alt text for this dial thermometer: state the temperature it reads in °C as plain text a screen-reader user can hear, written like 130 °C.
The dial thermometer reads 50 °C
